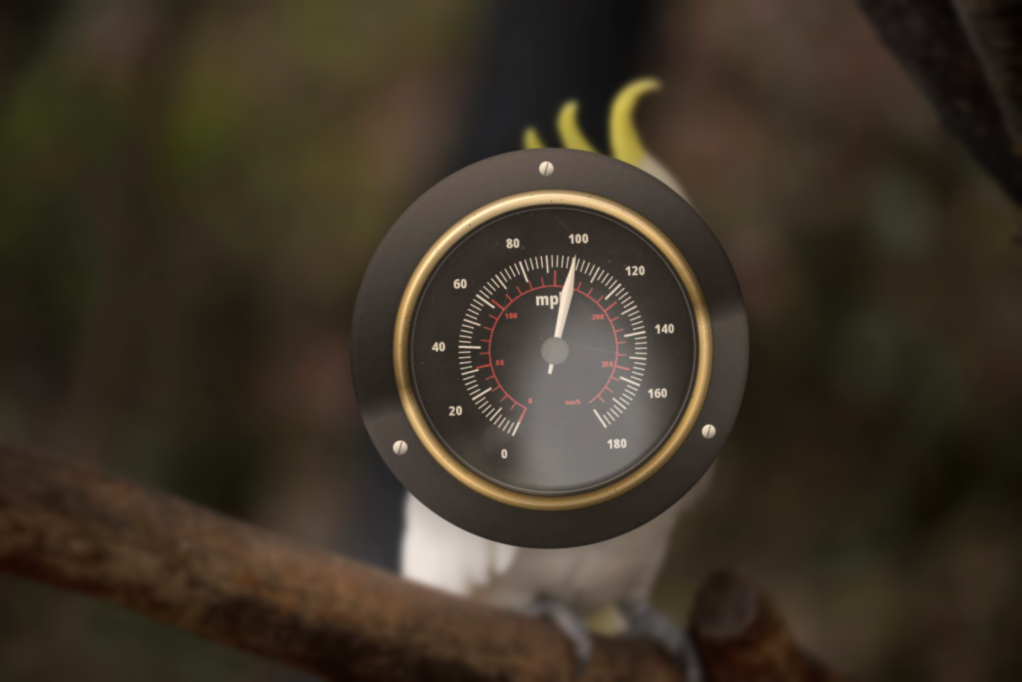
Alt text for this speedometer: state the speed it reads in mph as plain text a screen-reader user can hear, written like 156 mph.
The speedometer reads 100 mph
